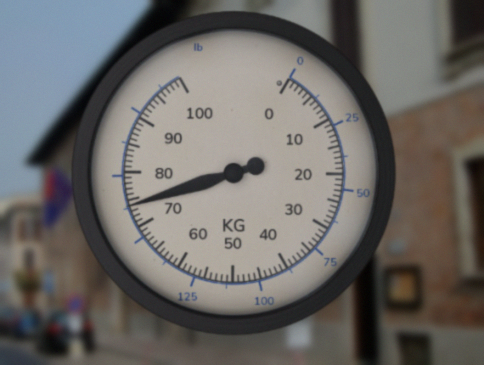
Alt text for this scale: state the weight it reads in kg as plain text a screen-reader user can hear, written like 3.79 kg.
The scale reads 74 kg
